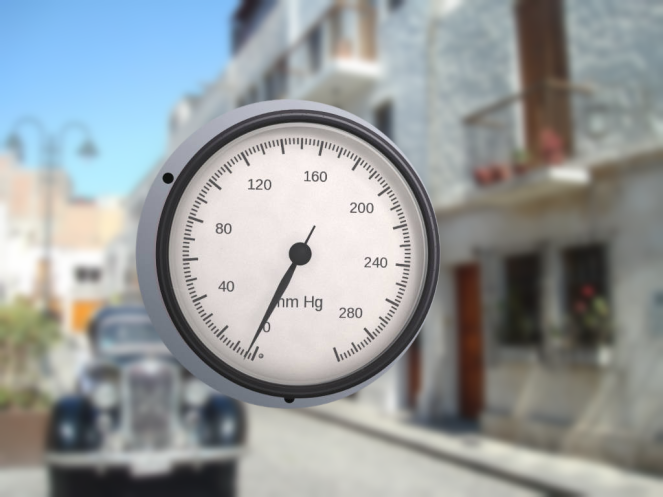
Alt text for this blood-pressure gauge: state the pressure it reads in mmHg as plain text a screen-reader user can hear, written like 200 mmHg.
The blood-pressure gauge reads 4 mmHg
